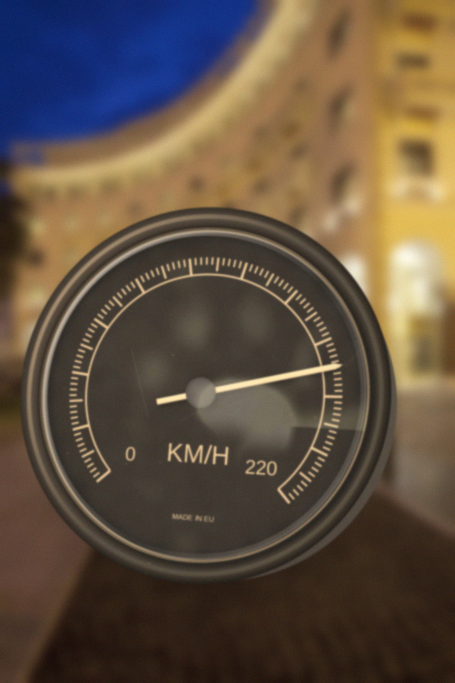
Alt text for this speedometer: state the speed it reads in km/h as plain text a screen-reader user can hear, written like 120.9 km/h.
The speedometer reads 170 km/h
